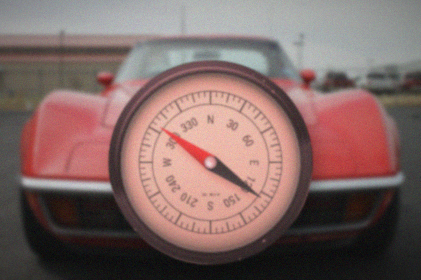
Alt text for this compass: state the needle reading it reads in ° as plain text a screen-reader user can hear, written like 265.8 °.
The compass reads 305 °
